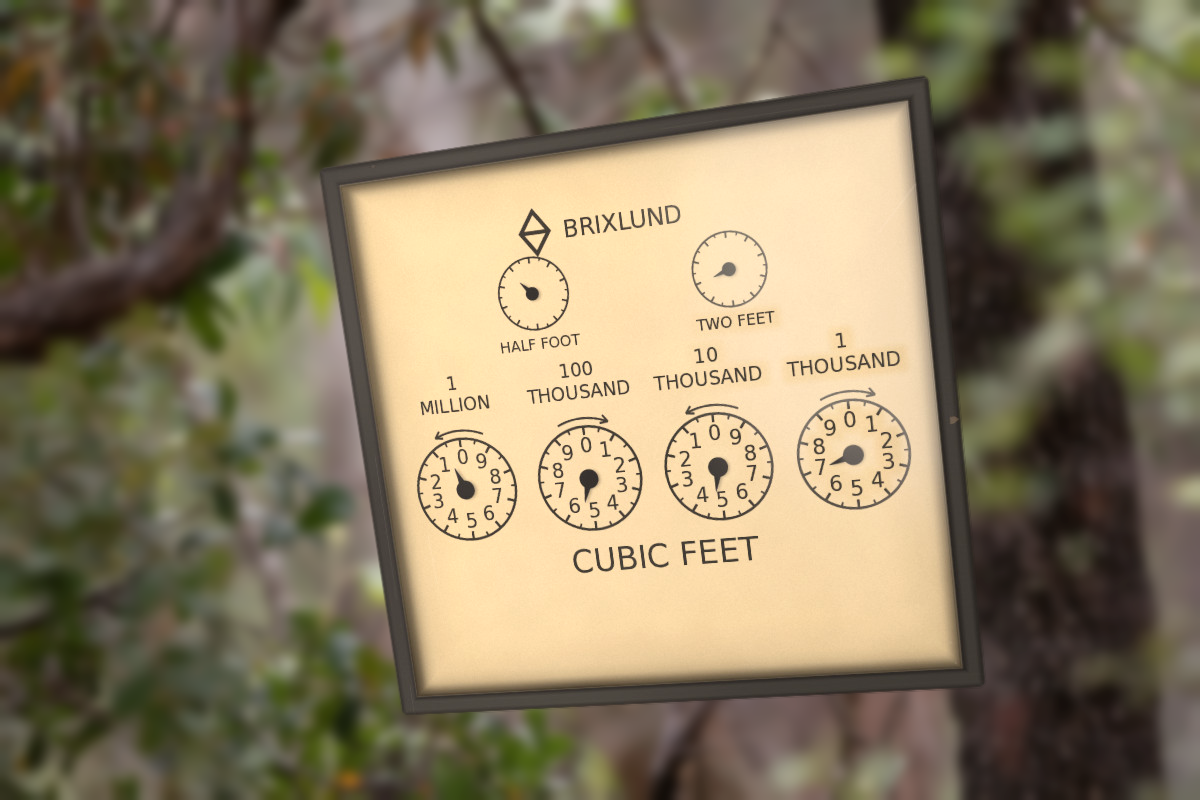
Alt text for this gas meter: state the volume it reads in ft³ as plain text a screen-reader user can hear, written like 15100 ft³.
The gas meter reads 54700 ft³
